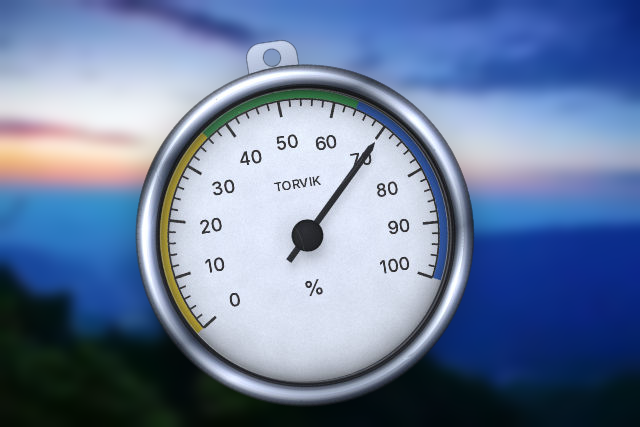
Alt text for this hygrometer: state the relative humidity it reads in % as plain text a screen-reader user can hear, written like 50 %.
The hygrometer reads 70 %
